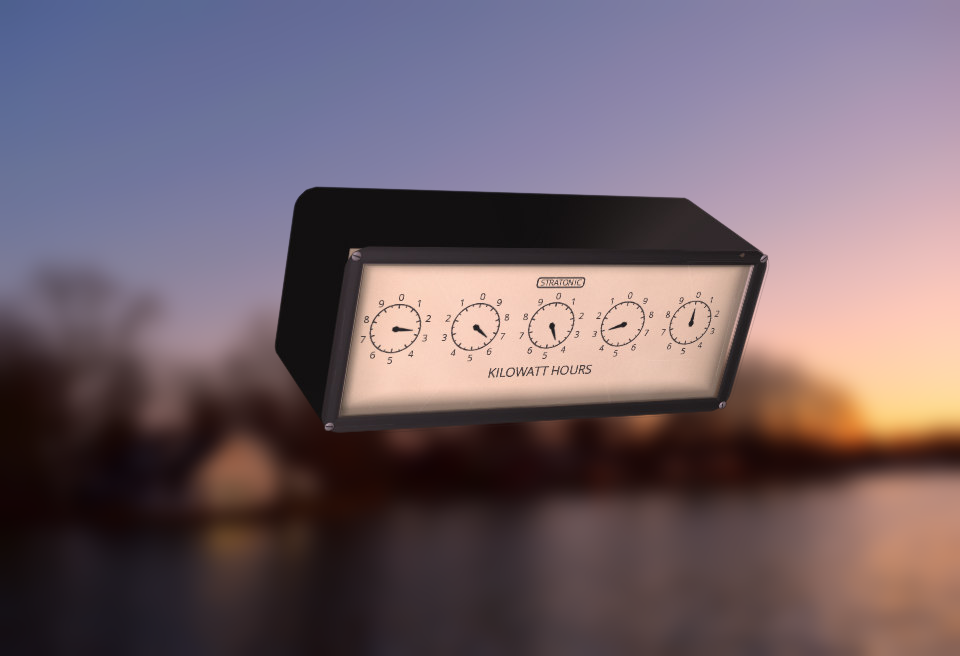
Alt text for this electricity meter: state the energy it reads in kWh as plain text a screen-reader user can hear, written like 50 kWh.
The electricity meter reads 26430 kWh
